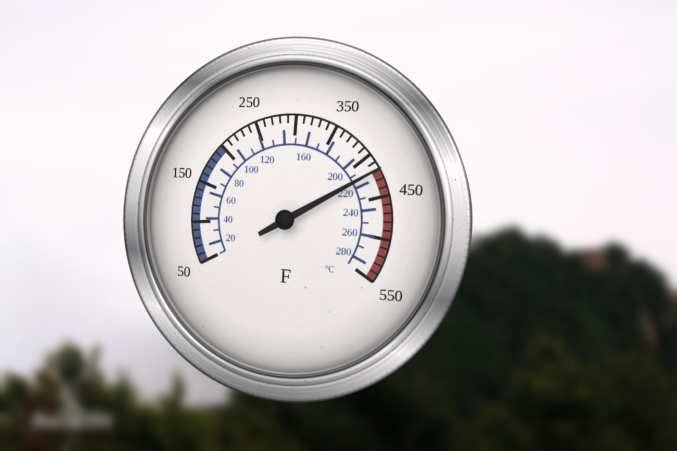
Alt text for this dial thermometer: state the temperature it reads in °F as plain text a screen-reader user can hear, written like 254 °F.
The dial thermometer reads 420 °F
